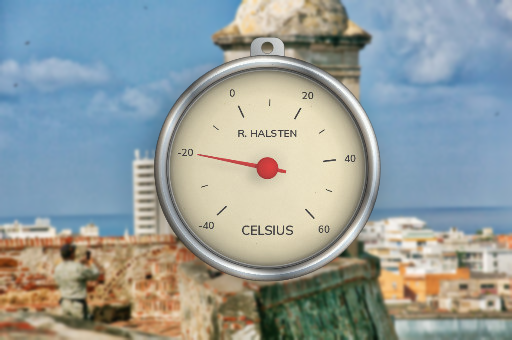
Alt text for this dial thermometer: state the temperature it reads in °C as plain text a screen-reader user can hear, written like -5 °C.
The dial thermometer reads -20 °C
